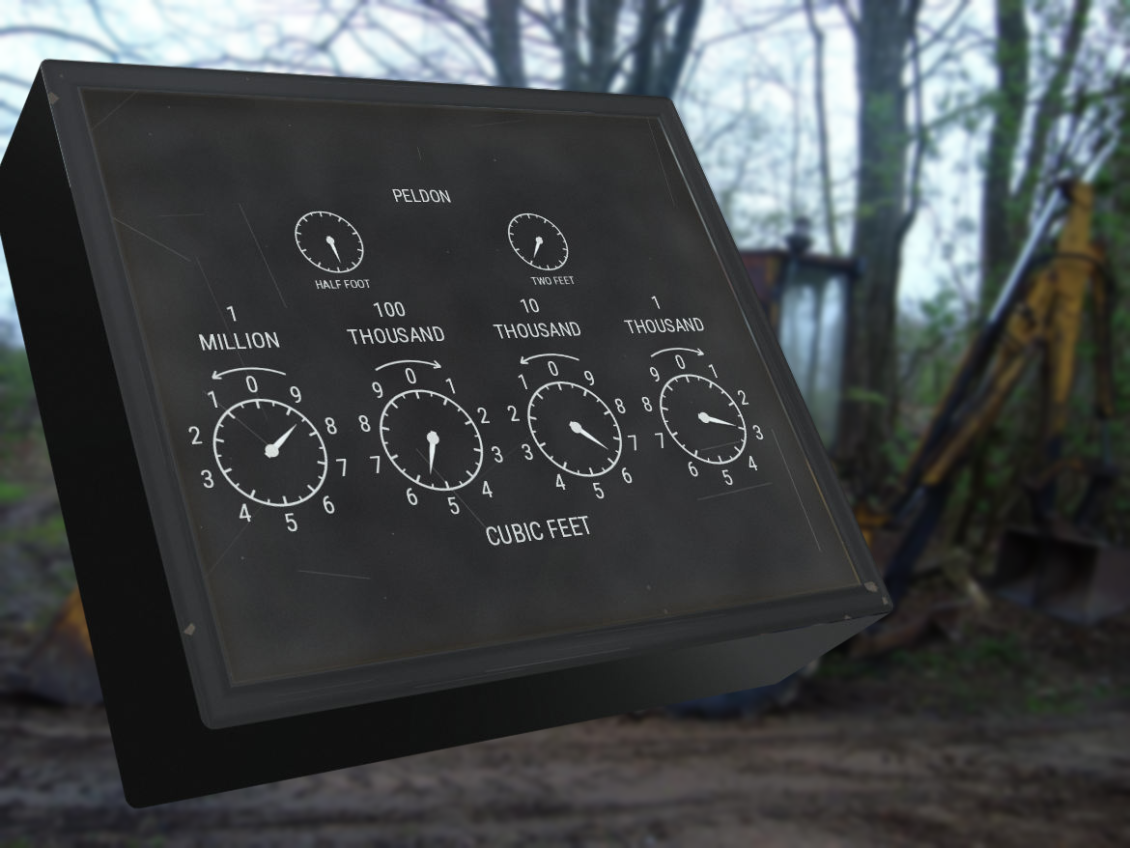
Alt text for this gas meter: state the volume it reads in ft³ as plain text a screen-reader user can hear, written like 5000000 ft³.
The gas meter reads 856300 ft³
